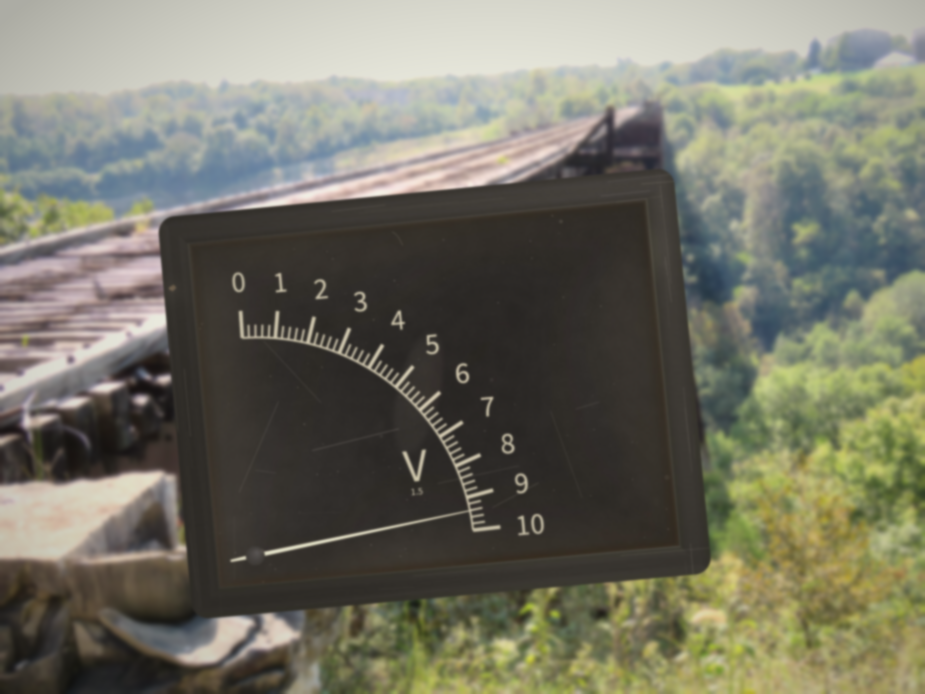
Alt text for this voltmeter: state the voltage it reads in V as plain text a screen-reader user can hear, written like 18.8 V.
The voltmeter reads 9.4 V
